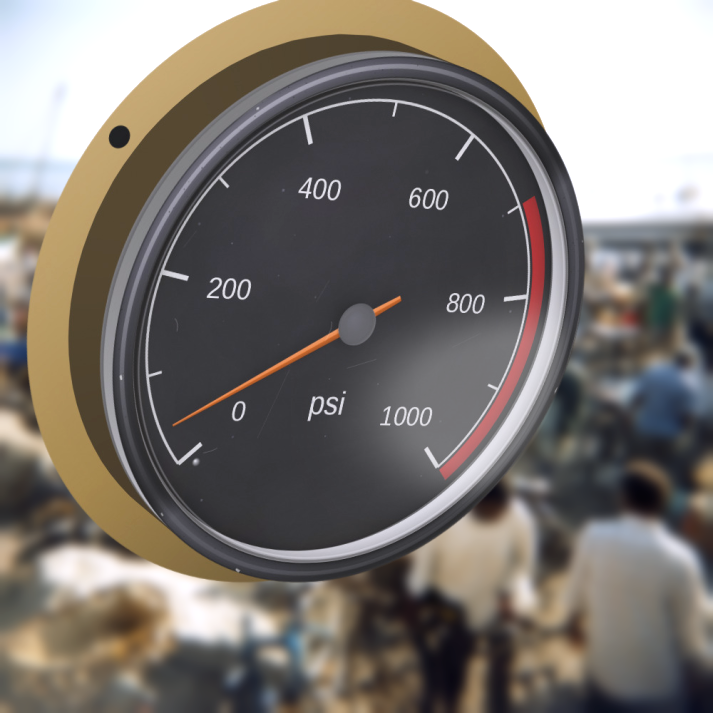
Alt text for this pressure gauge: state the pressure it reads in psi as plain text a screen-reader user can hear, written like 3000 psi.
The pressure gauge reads 50 psi
